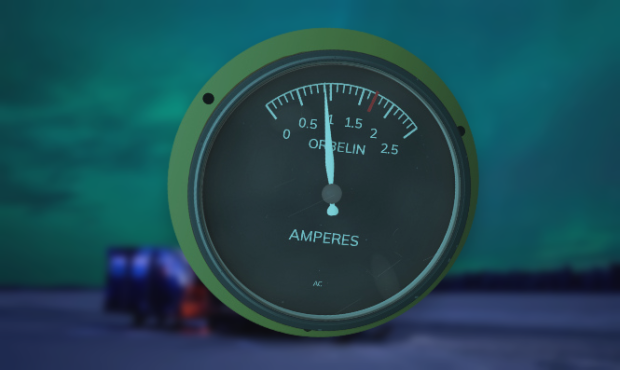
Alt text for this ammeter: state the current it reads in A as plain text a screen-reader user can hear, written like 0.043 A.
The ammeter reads 0.9 A
